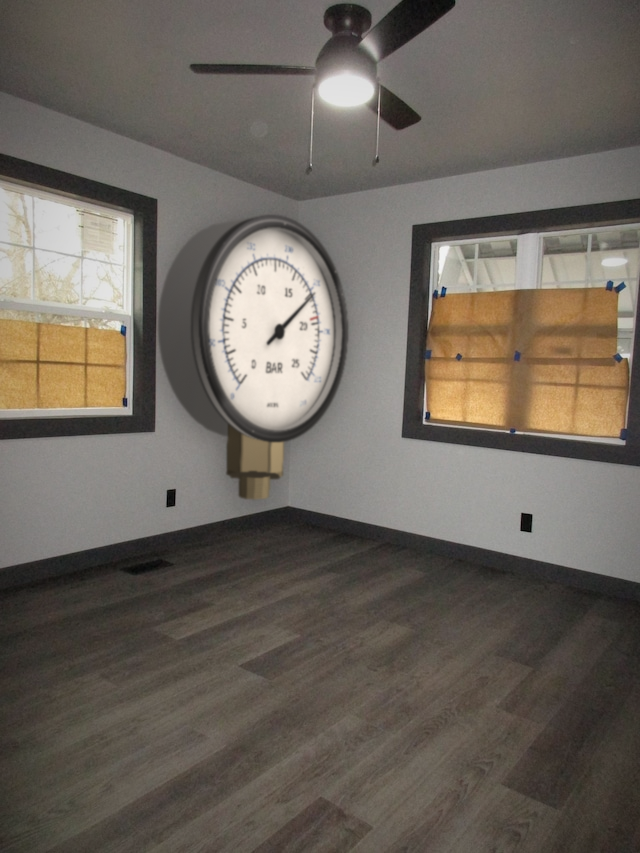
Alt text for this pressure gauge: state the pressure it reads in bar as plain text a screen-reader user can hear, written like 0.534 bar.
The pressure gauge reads 17.5 bar
